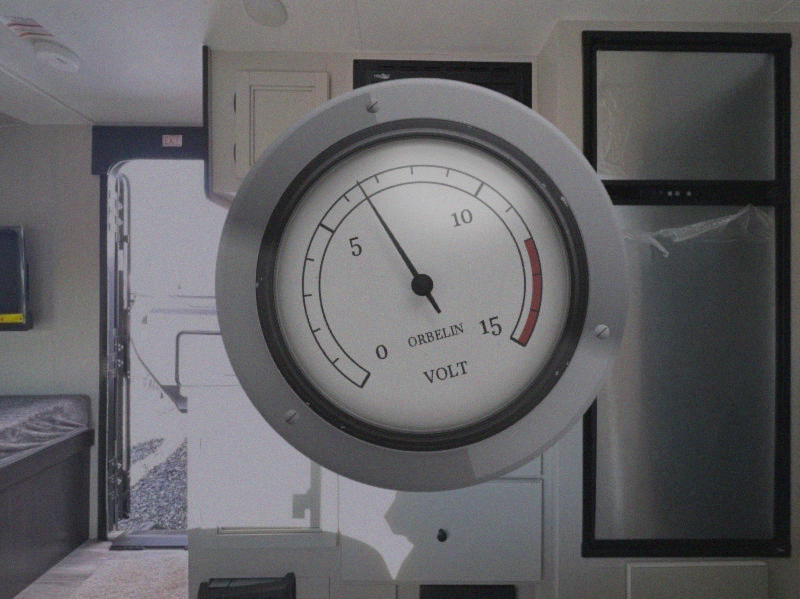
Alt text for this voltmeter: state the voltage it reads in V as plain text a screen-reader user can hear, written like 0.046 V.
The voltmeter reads 6.5 V
